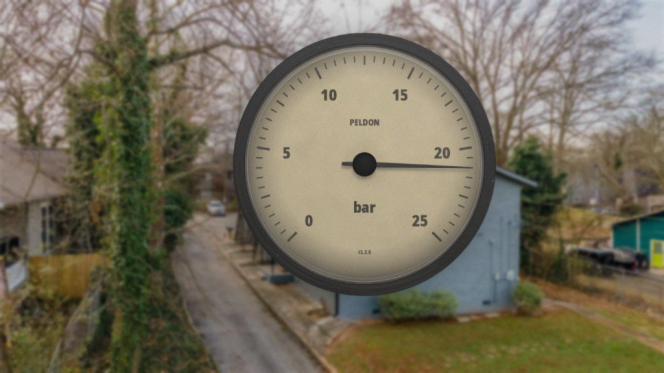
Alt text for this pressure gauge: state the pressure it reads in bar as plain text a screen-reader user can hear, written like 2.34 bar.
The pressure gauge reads 21 bar
